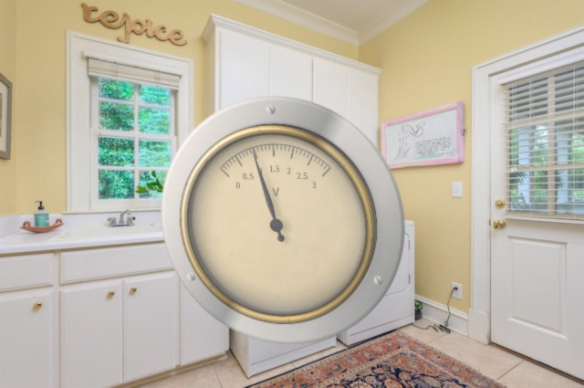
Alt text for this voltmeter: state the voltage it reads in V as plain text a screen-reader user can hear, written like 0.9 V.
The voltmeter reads 1 V
